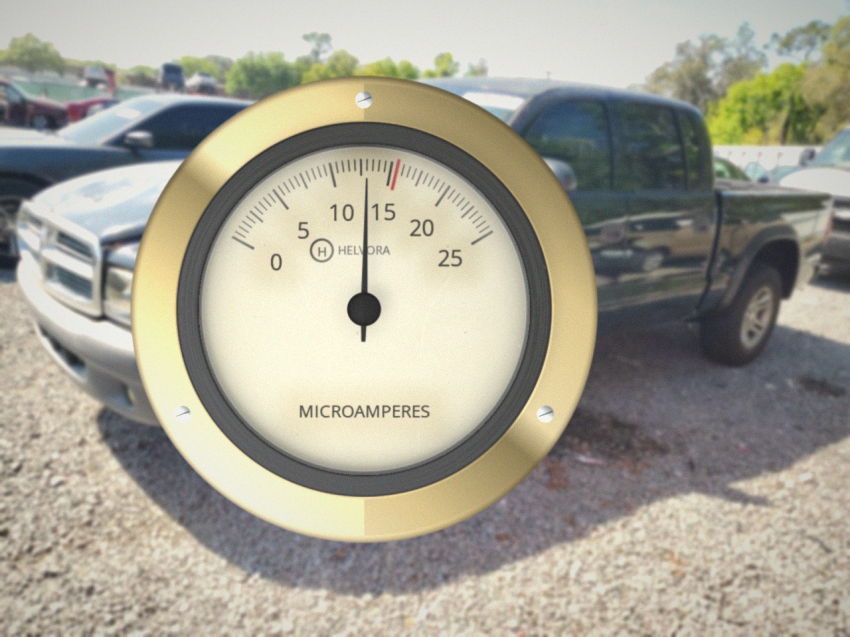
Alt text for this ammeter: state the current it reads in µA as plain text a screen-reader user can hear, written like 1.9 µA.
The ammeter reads 13 µA
